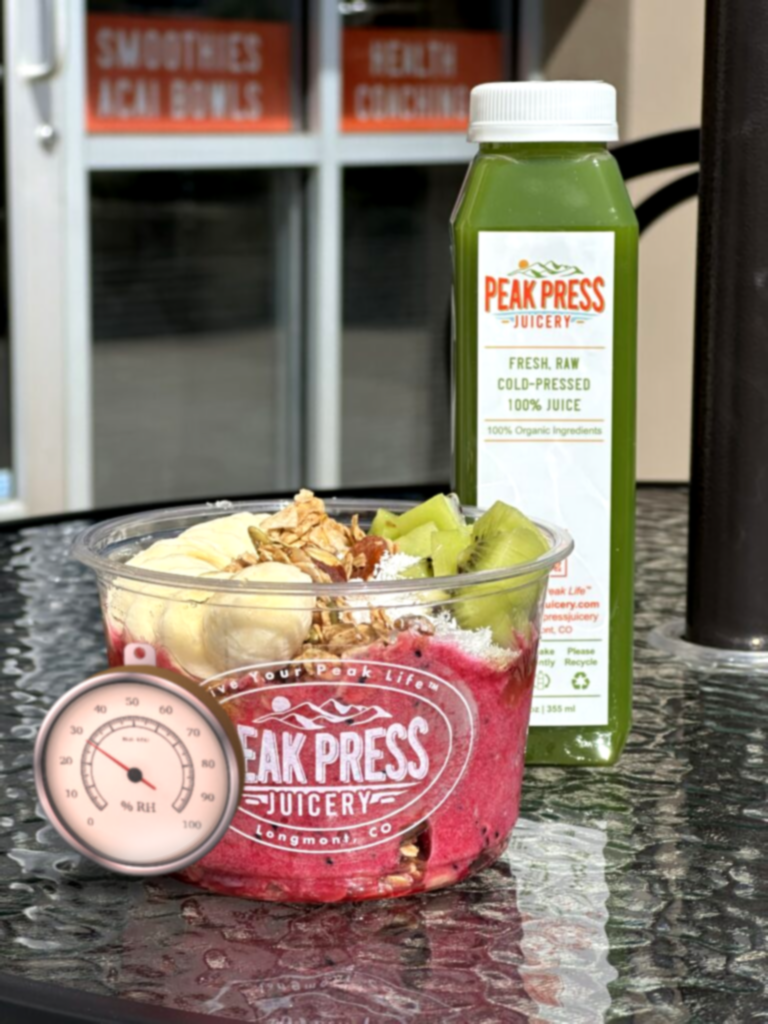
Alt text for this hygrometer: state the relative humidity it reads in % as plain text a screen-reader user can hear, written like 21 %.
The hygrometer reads 30 %
